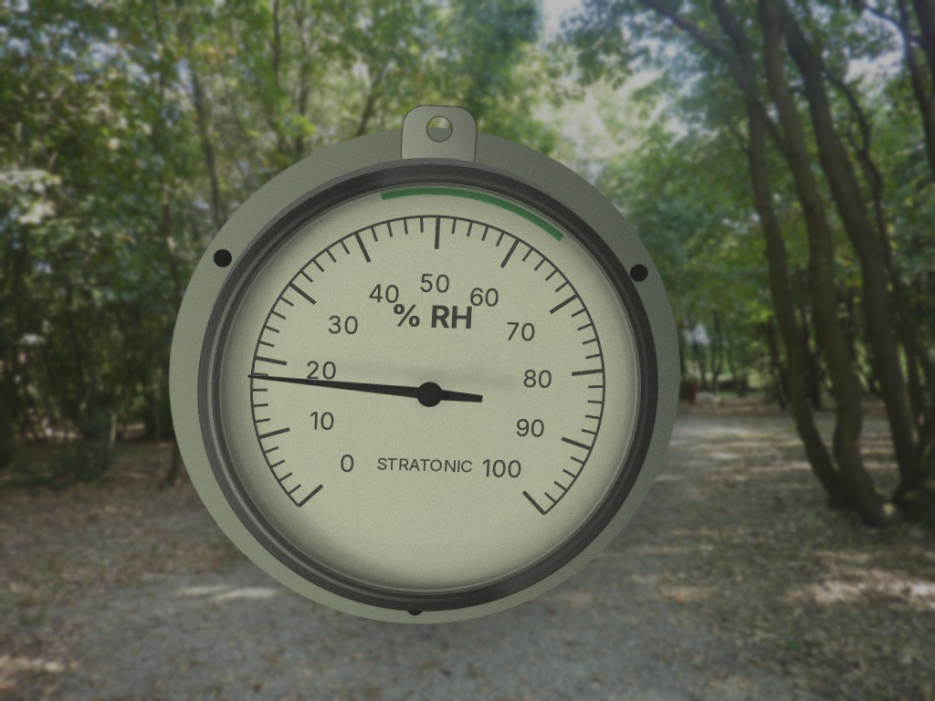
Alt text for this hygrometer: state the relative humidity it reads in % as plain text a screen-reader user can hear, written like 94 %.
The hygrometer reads 18 %
